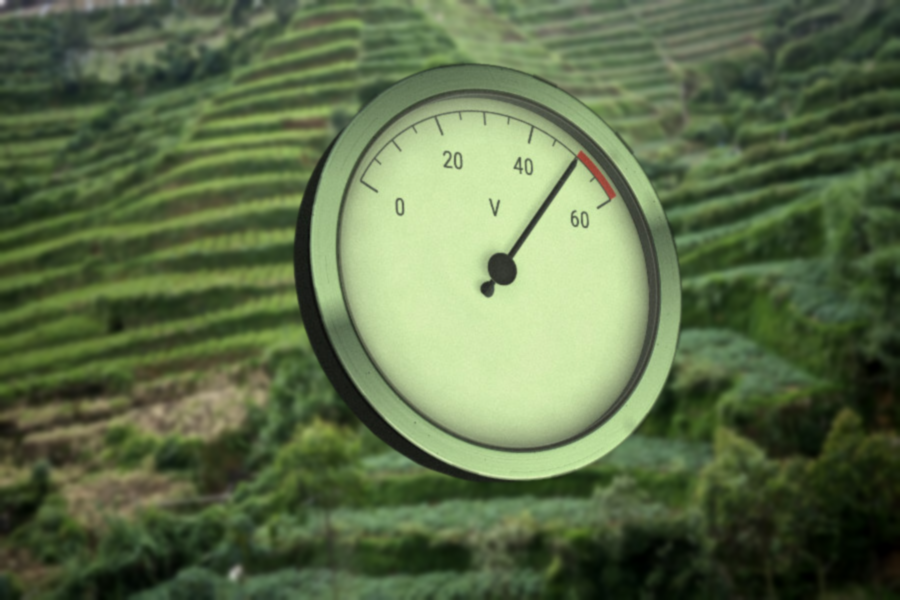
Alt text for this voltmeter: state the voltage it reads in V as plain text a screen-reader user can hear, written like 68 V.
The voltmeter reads 50 V
